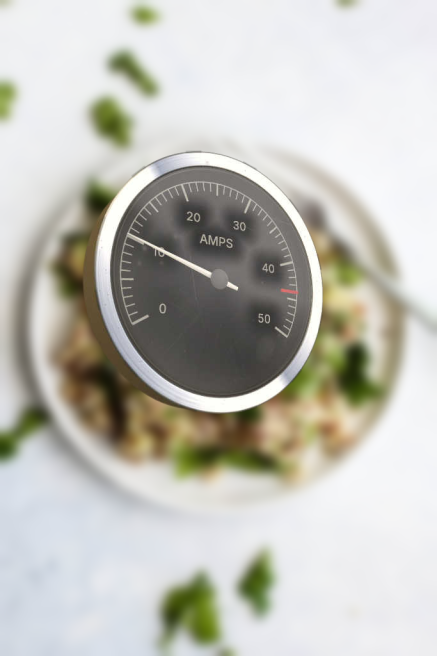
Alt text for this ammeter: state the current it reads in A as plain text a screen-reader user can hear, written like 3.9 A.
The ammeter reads 10 A
